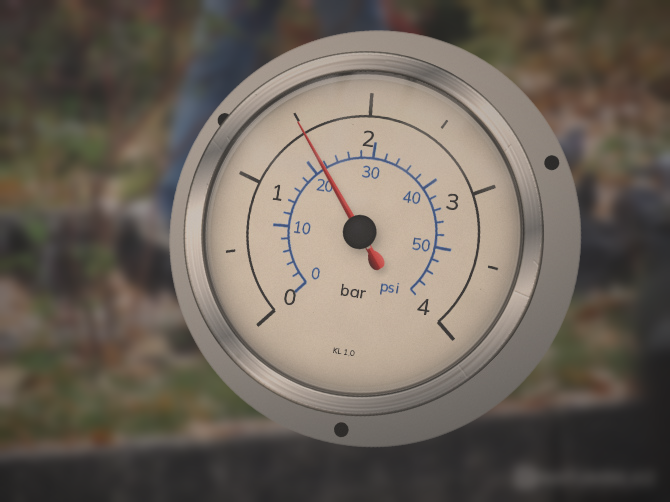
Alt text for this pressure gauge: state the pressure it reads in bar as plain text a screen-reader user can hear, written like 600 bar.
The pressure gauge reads 1.5 bar
